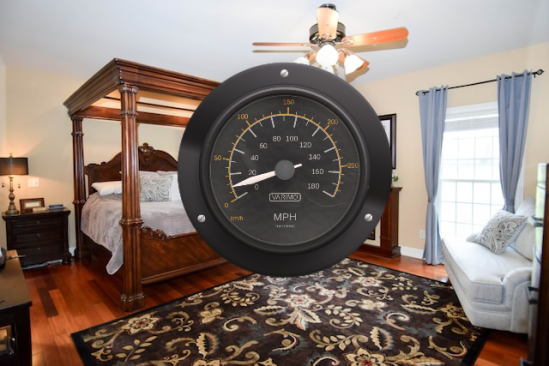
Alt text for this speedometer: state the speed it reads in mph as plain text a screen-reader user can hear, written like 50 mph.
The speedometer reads 10 mph
